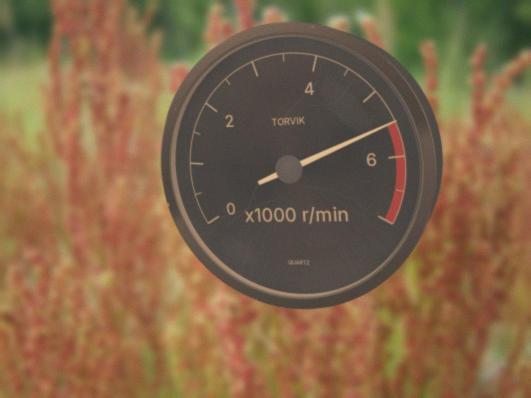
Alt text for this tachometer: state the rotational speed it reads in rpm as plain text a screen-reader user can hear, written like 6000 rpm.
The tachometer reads 5500 rpm
